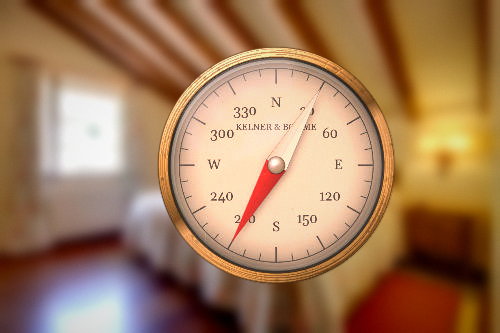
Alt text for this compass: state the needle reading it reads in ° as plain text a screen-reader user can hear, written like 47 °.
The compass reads 210 °
